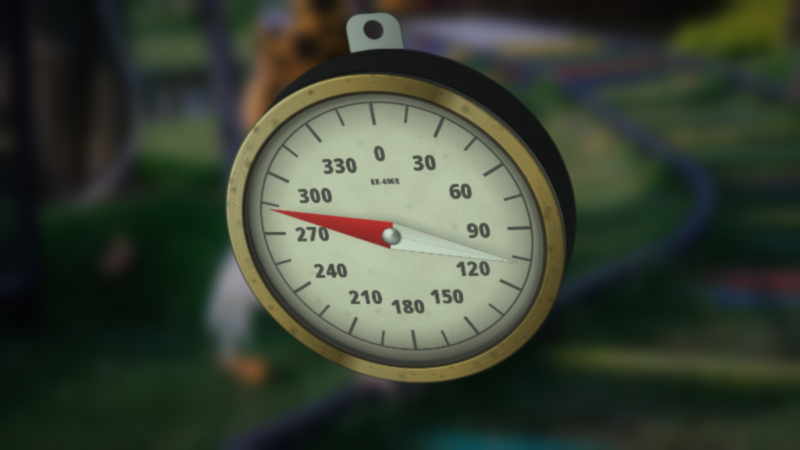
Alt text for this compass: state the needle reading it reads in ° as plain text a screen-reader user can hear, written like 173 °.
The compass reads 285 °
